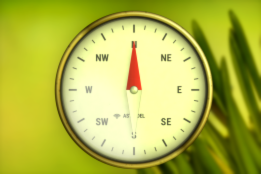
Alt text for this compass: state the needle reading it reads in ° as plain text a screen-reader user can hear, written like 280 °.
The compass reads 0 °
